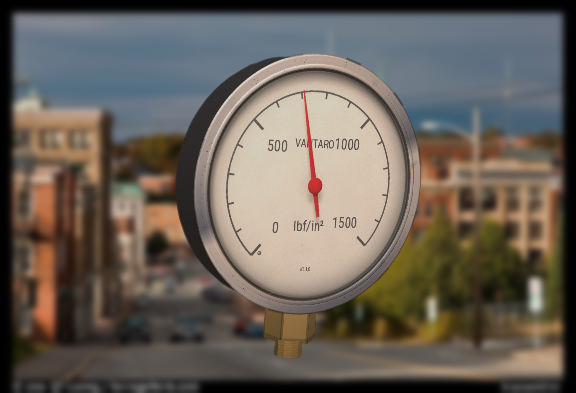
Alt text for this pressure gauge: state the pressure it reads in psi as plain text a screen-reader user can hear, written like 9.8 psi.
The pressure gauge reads 700 psi
